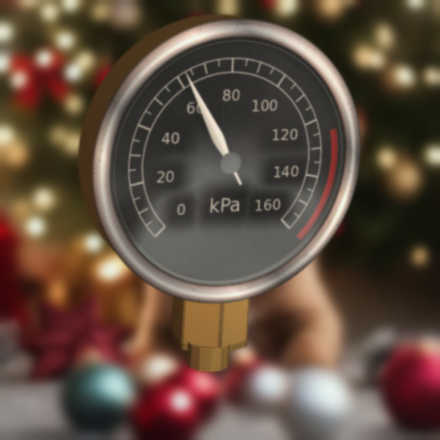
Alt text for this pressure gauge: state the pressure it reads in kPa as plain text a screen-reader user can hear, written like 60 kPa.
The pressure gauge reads 62.5 kPa
